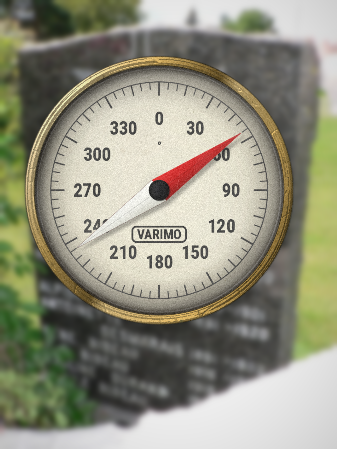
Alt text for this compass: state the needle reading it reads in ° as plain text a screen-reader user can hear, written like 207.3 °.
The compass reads 55 °
